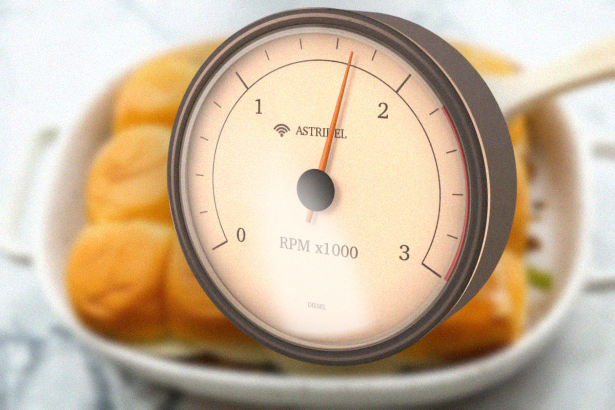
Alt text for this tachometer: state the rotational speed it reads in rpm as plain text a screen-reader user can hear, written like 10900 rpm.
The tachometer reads 1700 rpm
